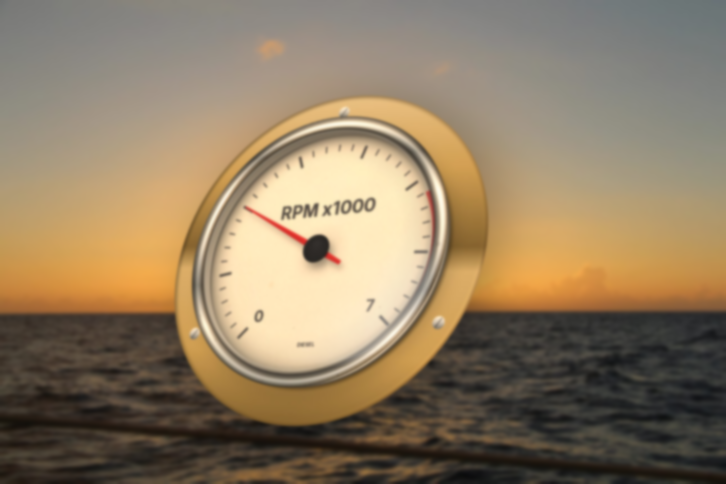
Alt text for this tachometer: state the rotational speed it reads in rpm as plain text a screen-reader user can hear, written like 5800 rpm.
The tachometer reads 2000 rpm
